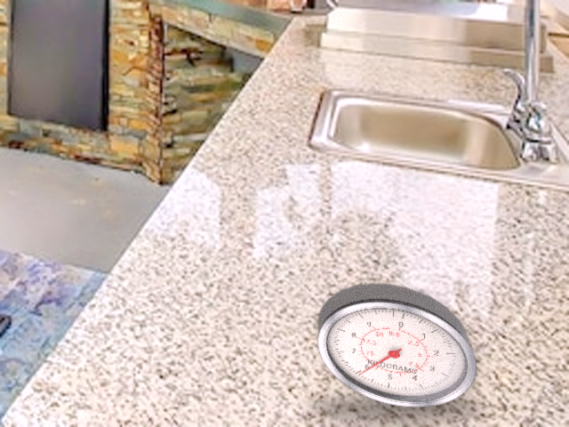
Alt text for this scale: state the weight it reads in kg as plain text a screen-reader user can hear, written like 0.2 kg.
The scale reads 6 kg
